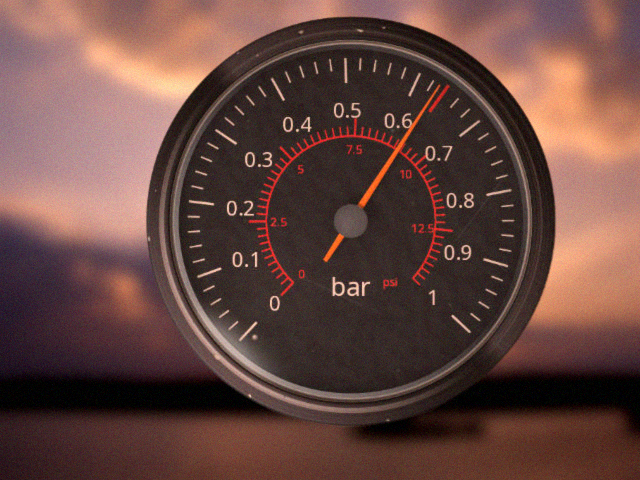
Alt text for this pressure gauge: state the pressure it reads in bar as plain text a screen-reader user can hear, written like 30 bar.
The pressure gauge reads 0.63 bar
